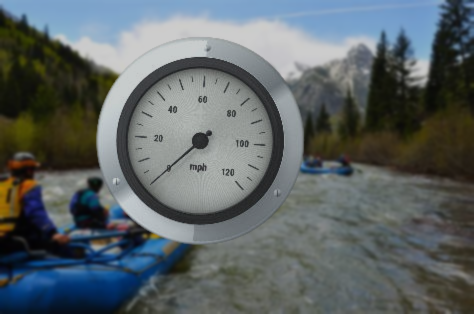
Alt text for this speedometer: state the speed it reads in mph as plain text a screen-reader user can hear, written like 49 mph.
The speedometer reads 0 mph
